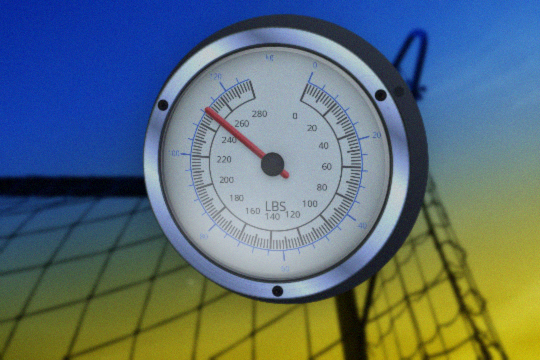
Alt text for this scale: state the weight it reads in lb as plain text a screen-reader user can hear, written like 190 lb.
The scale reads 250 lb
